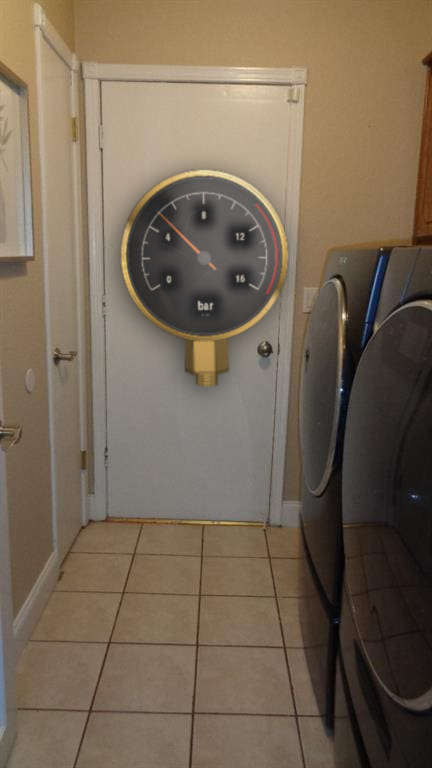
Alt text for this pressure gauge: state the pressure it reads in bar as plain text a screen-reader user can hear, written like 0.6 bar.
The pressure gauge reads 5 bar
